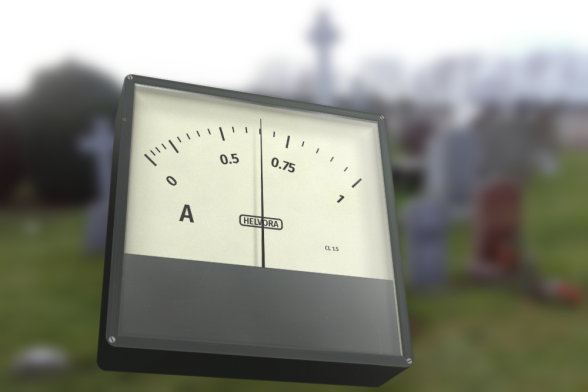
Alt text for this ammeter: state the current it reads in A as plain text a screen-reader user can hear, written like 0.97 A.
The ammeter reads 0.65 A
